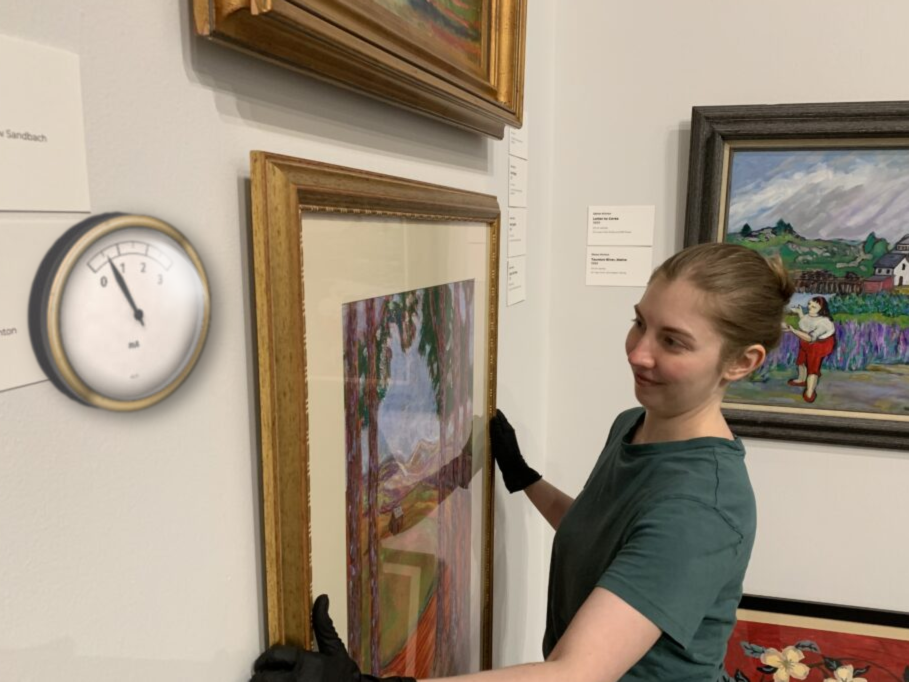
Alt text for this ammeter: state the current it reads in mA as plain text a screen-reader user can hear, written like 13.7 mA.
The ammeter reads 0.5 mA
